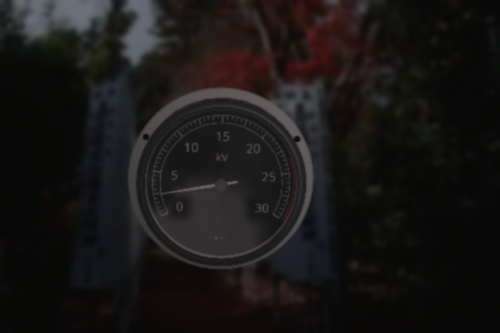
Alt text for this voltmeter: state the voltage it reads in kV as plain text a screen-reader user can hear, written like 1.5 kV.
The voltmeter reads 2.5 kV
